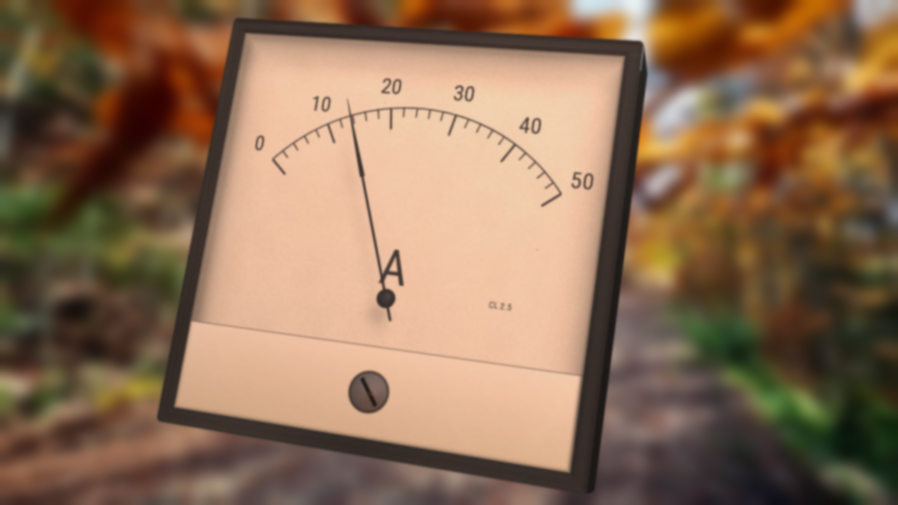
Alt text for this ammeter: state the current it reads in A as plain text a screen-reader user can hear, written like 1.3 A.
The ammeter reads 14 A
